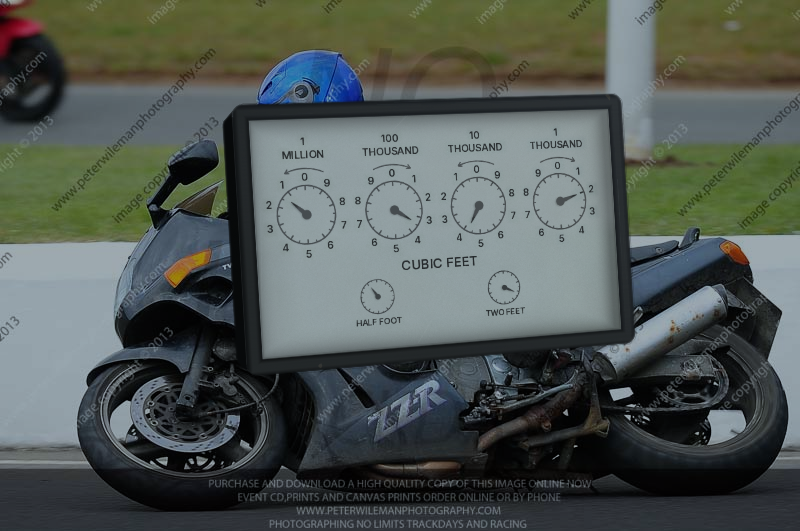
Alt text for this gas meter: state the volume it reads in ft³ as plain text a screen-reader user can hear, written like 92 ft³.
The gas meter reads 134200 ft³
